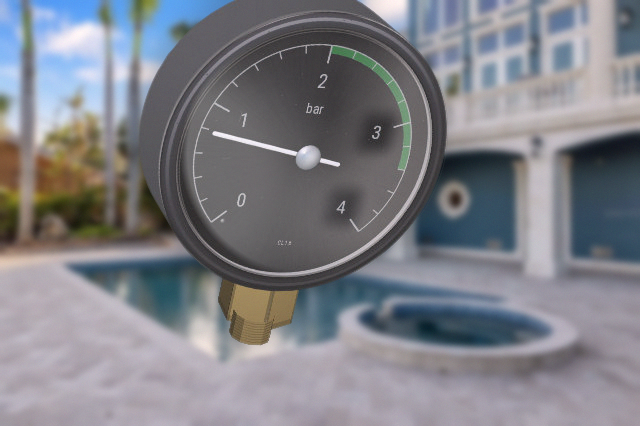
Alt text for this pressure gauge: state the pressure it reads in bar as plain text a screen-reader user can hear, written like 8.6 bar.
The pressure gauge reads 0.8 bar
